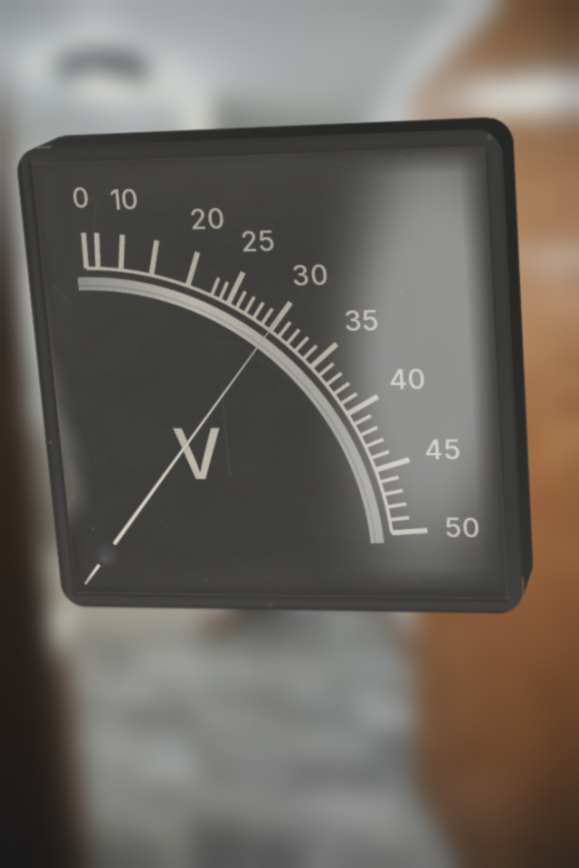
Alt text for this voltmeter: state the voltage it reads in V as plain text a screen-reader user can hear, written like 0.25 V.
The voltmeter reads 30 V
